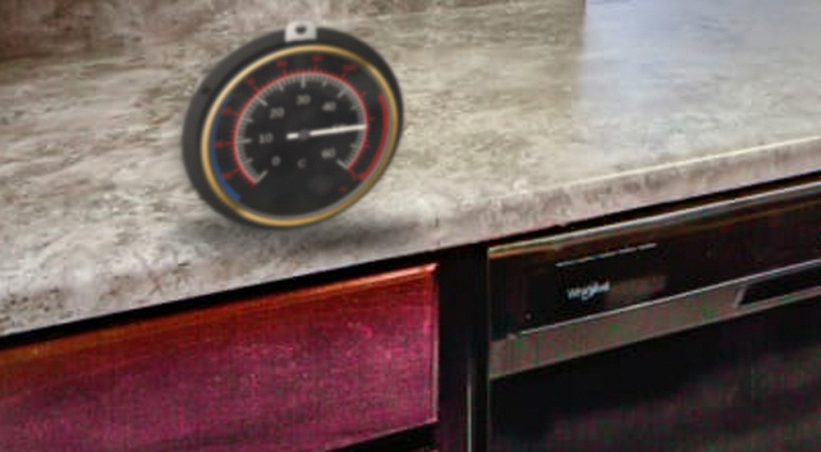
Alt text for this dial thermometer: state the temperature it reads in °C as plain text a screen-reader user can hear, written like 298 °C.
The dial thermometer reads 50 °C
